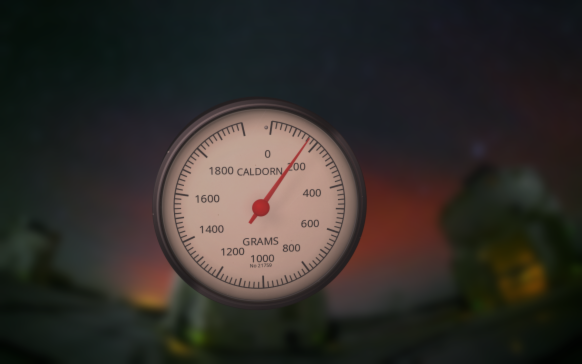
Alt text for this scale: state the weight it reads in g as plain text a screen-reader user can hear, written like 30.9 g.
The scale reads 160 g
